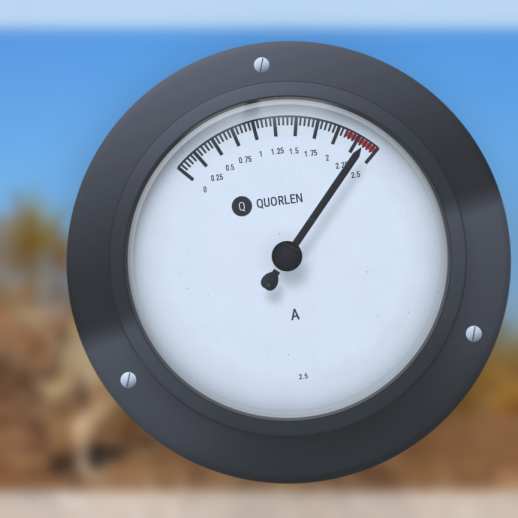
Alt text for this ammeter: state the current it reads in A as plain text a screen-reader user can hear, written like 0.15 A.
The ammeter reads 2.35 A
